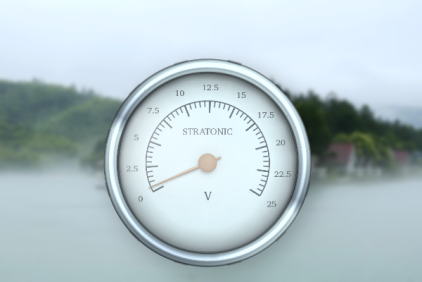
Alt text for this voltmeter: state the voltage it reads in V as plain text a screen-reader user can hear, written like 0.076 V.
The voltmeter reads 0.5 V
